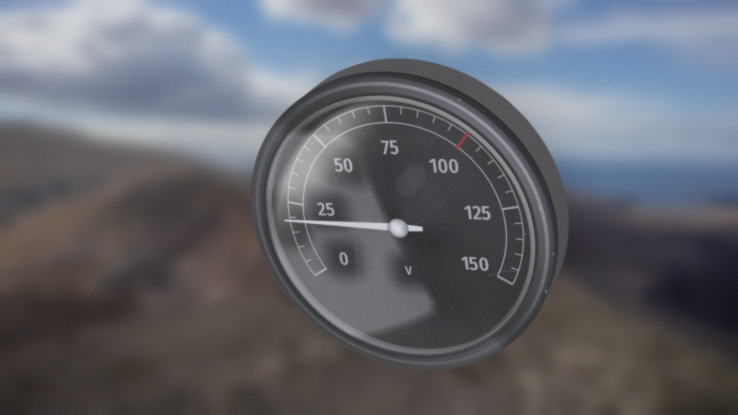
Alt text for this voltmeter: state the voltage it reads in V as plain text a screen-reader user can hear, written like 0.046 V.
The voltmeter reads 20 V
